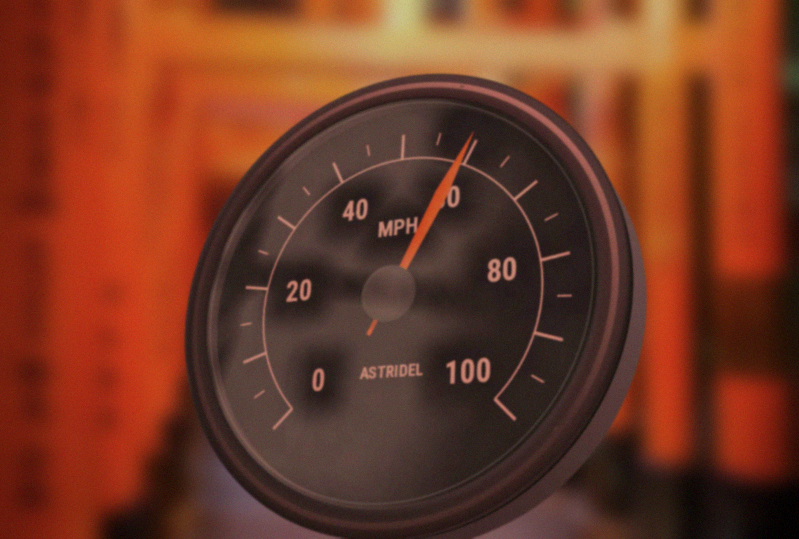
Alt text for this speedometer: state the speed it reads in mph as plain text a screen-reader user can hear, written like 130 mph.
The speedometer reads 60 mph
